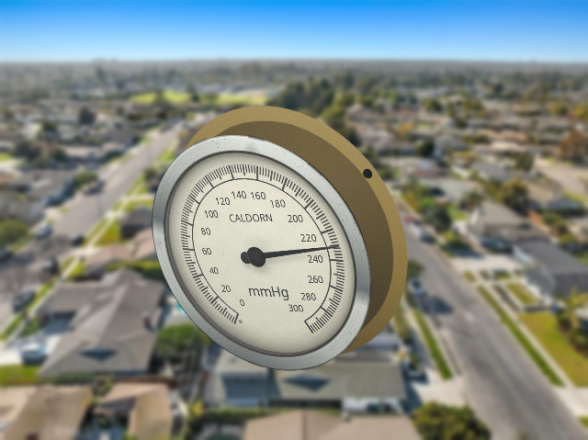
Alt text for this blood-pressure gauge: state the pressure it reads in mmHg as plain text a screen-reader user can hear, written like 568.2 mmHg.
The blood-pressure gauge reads 230 mmHg
